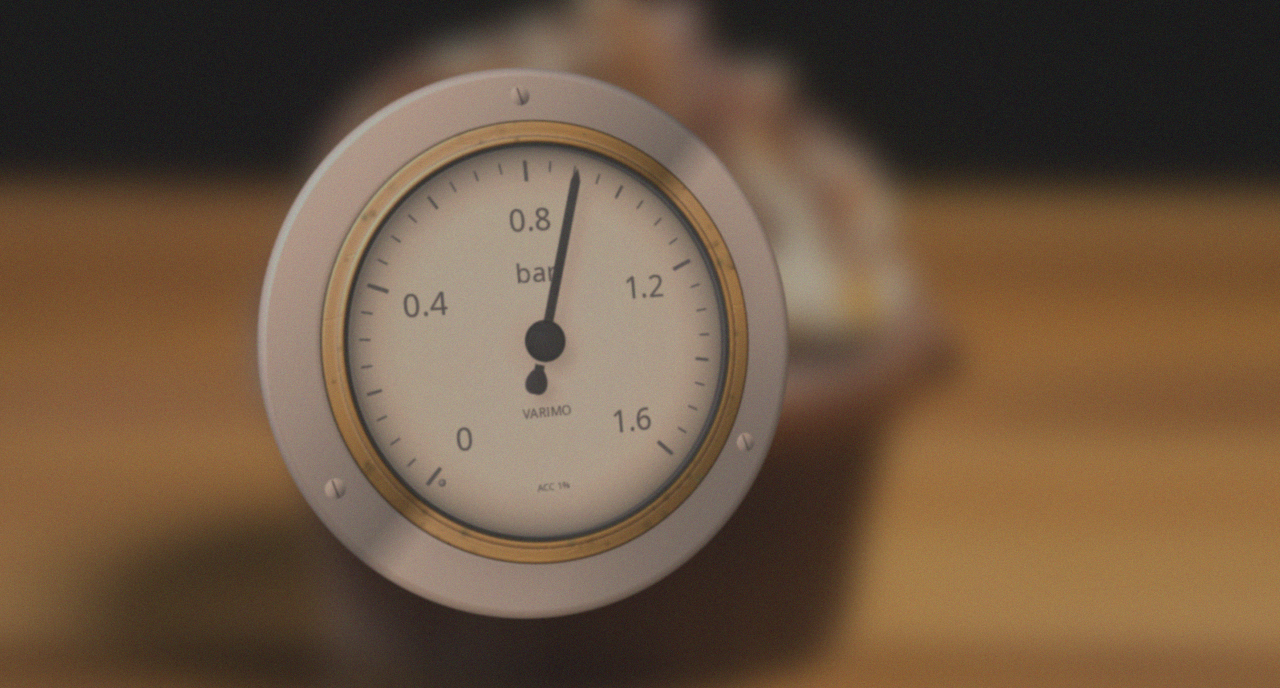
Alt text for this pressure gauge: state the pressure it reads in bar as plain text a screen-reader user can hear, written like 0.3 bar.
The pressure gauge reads 0.9 bar
